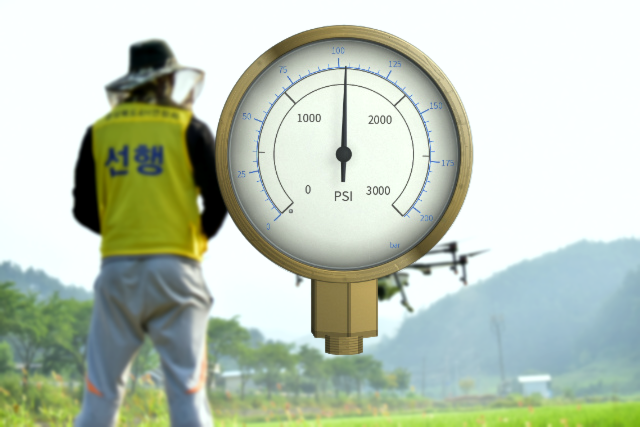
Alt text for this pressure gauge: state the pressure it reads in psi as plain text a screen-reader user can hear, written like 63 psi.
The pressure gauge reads 1500 psi
